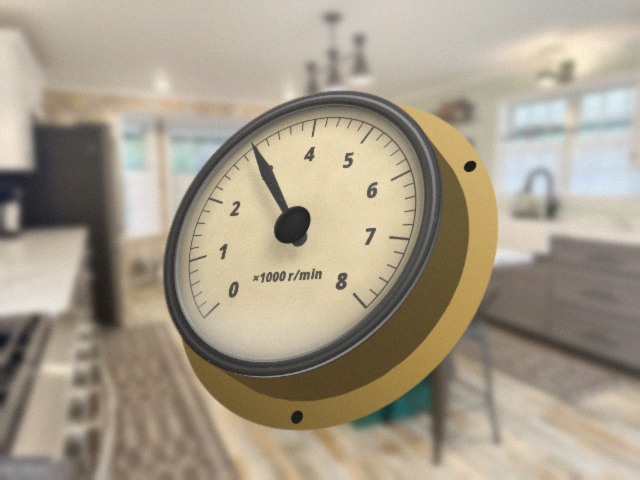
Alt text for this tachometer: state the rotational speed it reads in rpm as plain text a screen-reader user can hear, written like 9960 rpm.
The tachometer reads 3000 rpm
